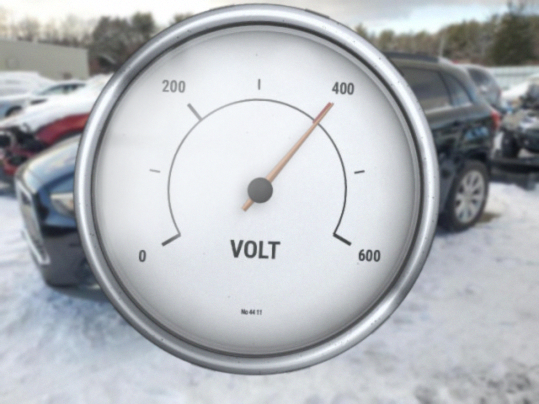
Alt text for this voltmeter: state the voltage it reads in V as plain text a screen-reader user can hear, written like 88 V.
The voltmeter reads 400 V
